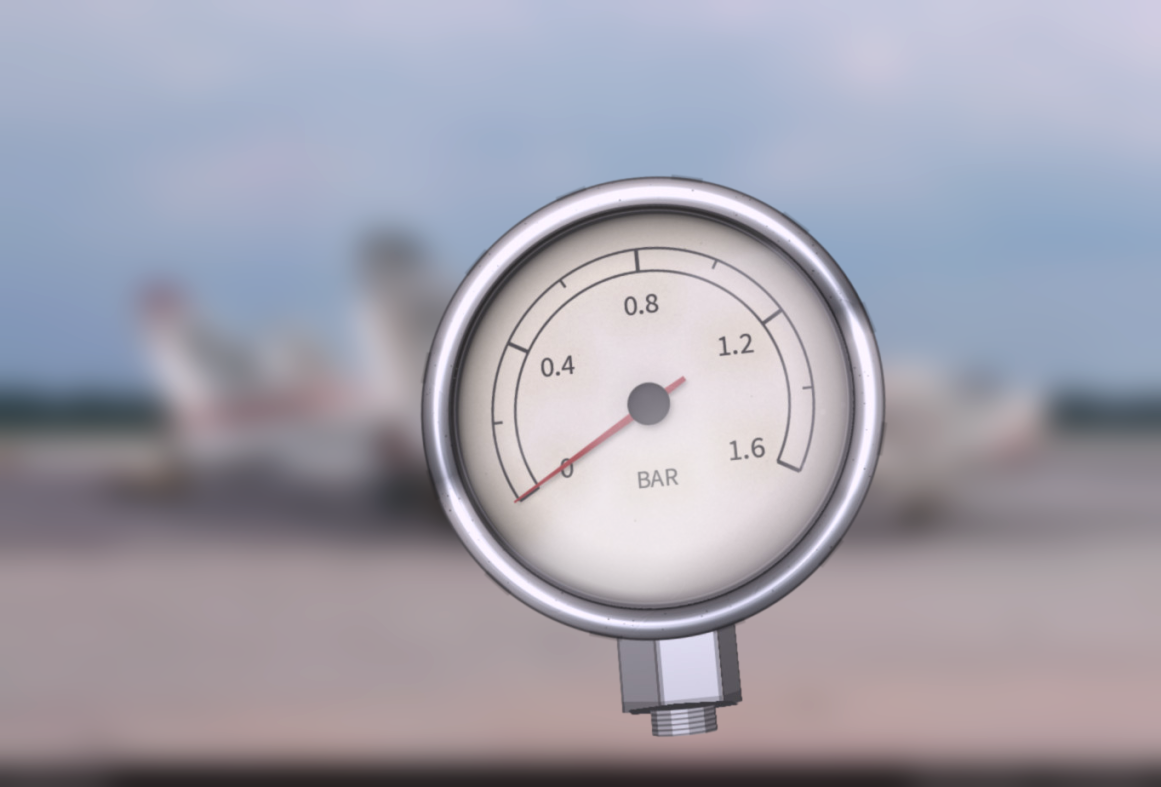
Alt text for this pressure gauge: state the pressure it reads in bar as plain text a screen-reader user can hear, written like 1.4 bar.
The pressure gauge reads 0 bar
